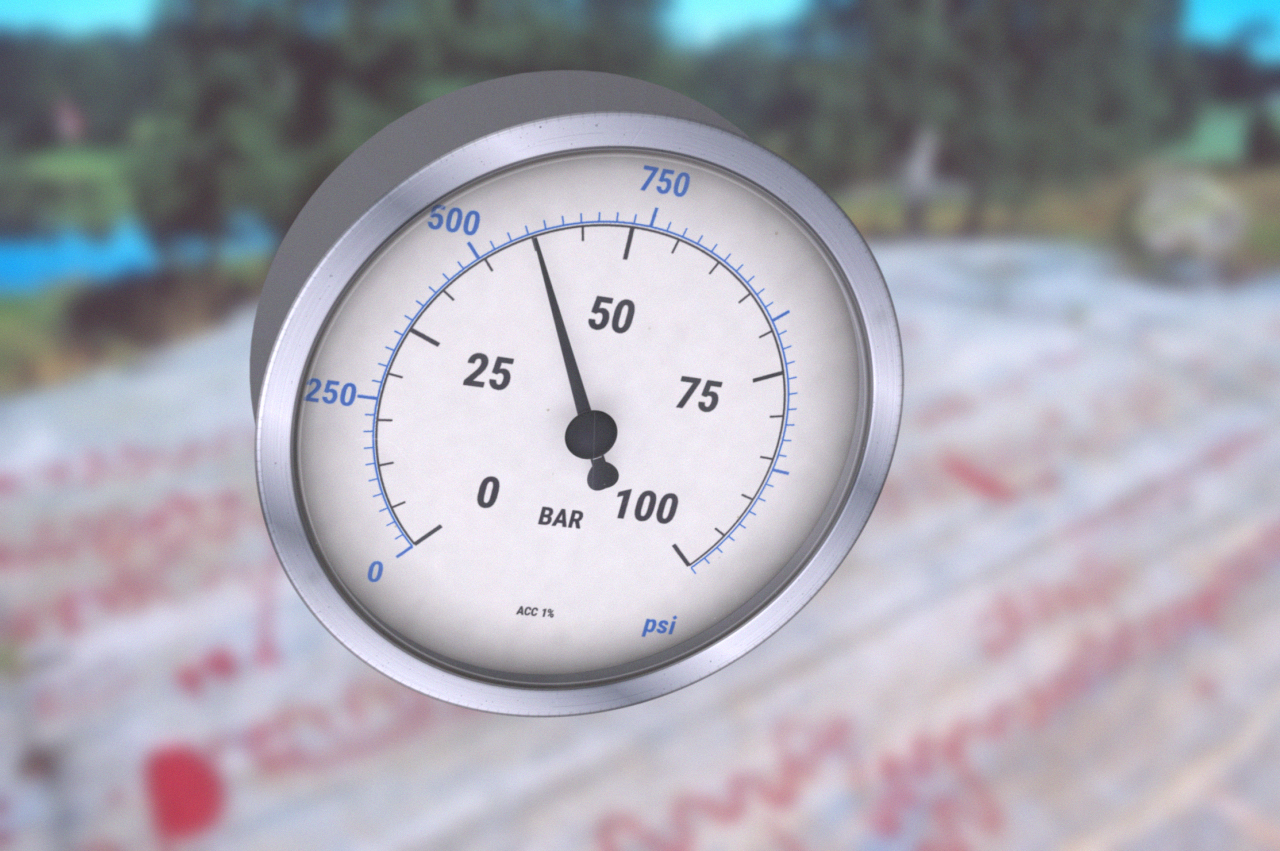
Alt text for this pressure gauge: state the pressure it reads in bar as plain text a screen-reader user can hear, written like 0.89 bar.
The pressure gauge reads 40 bar
